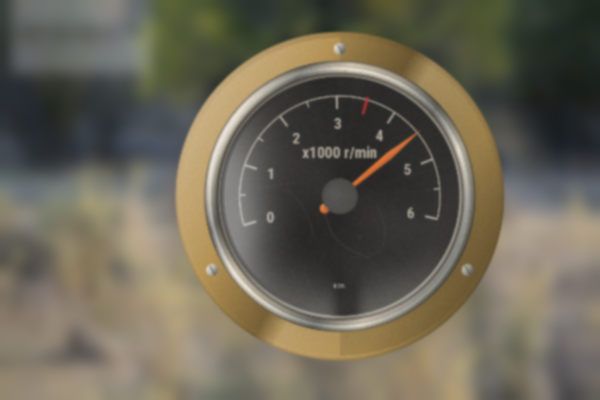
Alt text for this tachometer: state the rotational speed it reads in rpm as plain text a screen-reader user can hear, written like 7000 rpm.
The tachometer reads 4500 rpm
